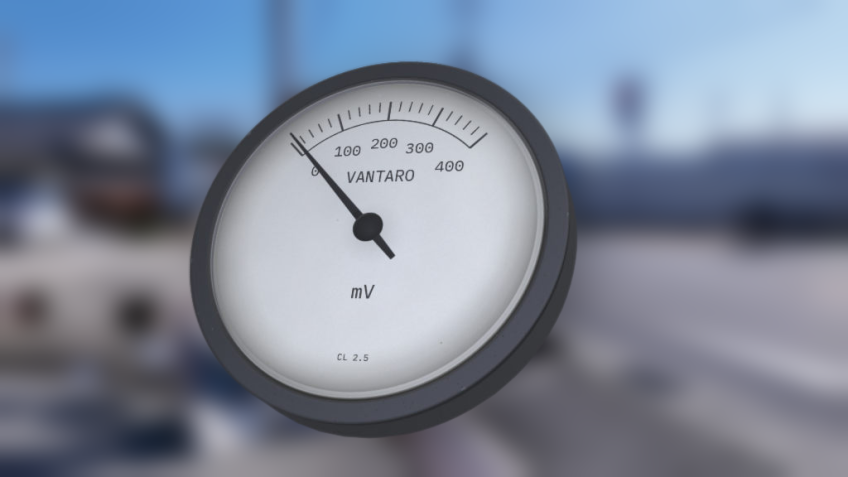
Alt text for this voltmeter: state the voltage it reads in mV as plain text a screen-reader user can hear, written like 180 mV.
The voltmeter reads 10 mV
